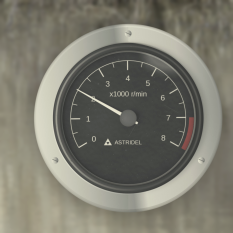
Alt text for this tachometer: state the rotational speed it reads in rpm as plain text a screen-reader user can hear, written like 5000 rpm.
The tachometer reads 2000 rpm
